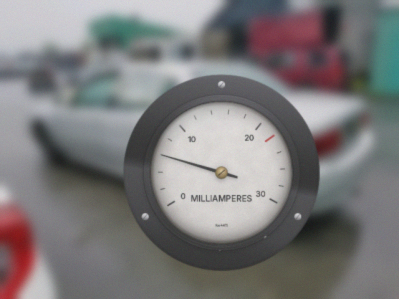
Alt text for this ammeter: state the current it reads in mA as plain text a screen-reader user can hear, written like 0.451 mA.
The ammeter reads 6 mA
